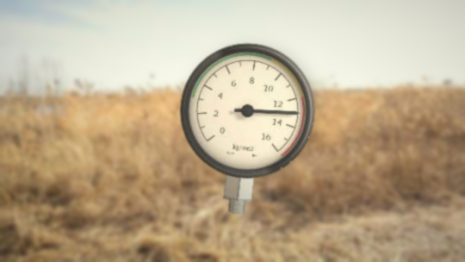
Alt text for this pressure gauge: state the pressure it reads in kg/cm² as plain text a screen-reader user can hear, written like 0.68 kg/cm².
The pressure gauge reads 13 kg/cm²
